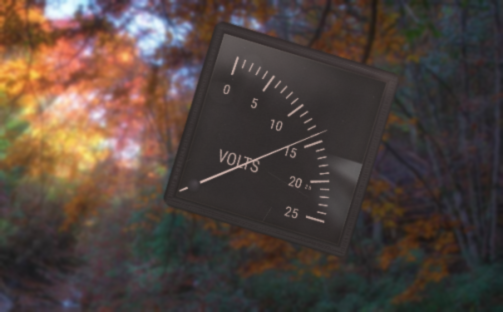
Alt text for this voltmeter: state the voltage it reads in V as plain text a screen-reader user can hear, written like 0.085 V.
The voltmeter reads 14 V
